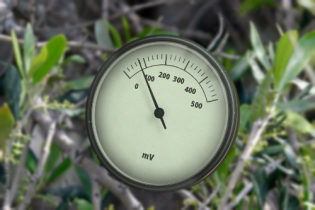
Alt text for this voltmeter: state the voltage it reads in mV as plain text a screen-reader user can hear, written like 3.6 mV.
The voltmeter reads 80 mV
